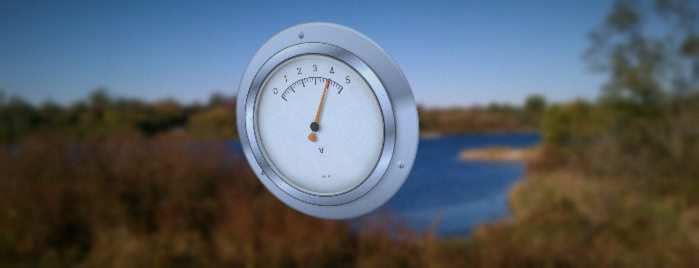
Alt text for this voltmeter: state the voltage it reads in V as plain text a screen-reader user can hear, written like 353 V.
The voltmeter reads 4 V
